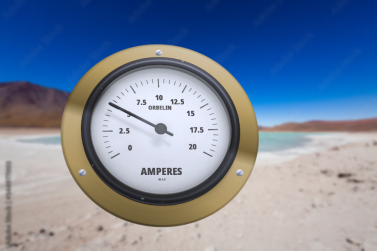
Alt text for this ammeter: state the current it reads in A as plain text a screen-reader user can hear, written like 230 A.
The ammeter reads 5 A
